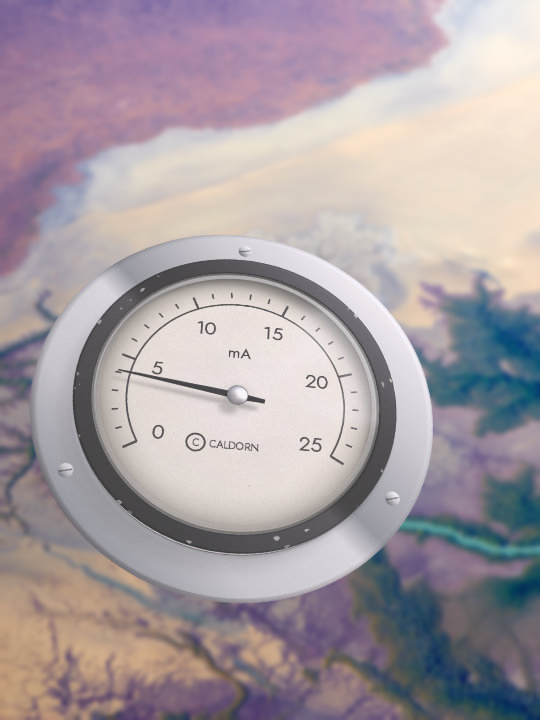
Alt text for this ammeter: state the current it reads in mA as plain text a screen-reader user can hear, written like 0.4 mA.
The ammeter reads 4 mA
